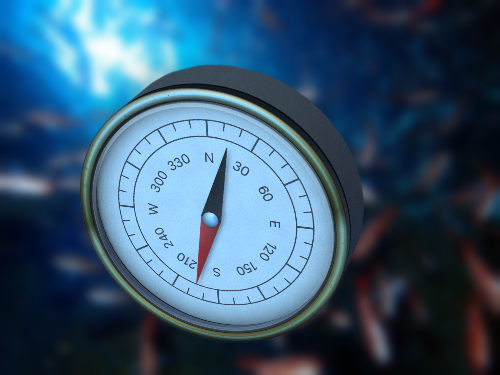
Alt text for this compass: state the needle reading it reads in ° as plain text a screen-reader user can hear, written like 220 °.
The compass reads 195 °
